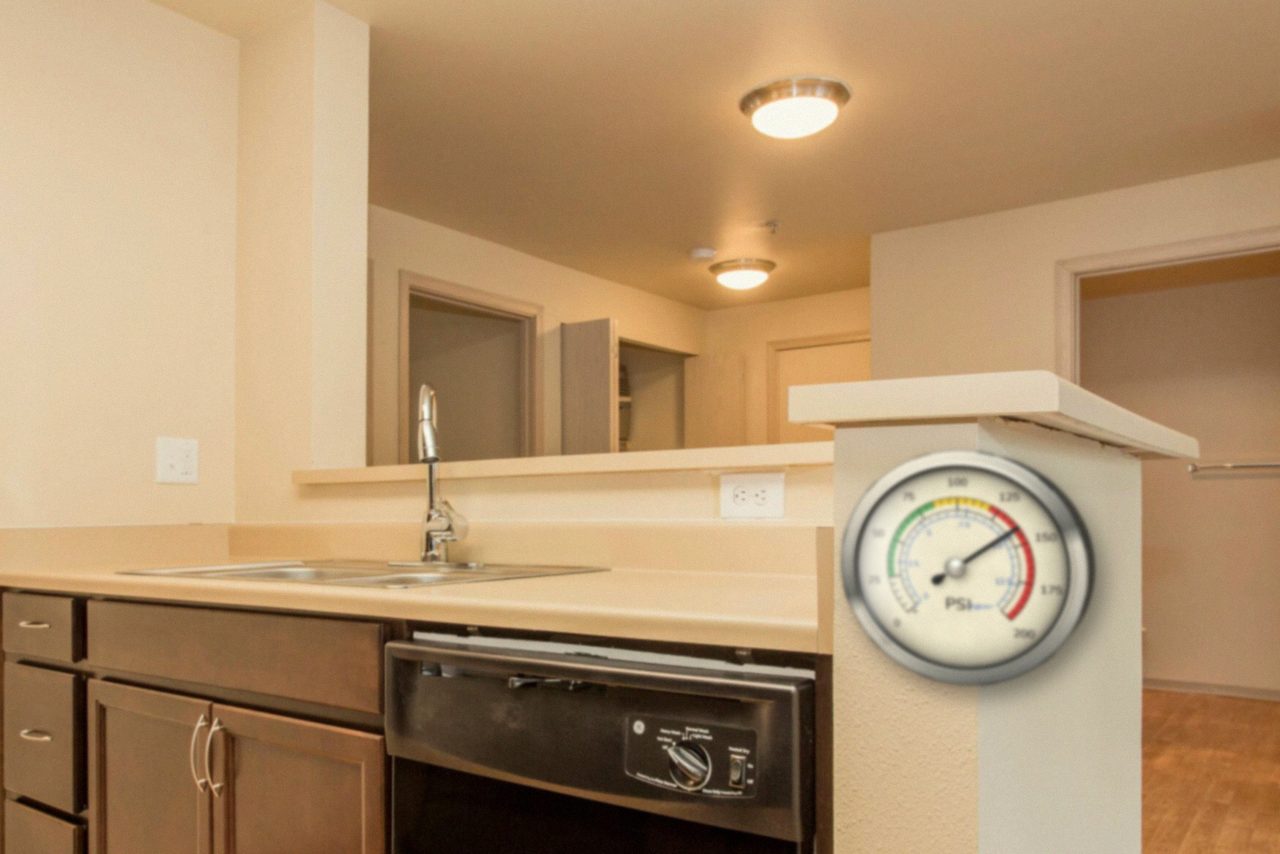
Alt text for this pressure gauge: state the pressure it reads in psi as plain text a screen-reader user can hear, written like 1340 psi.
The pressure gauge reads 140 psi
